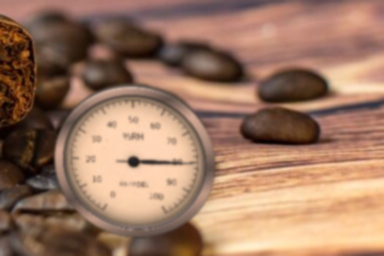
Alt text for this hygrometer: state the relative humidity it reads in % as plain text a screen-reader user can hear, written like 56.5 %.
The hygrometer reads 80 %
